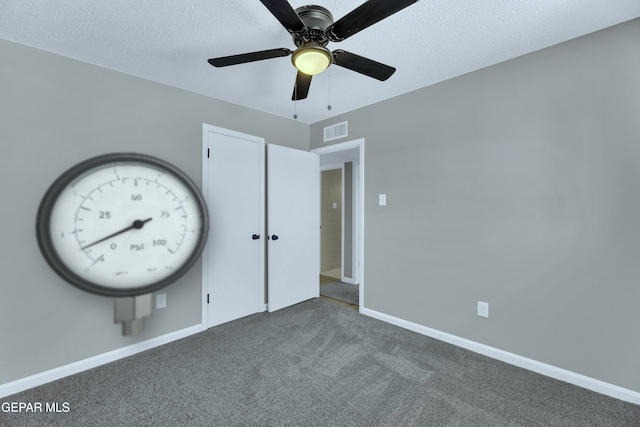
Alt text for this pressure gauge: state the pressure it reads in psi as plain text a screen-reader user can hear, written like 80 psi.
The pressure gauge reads 7.5 psi
